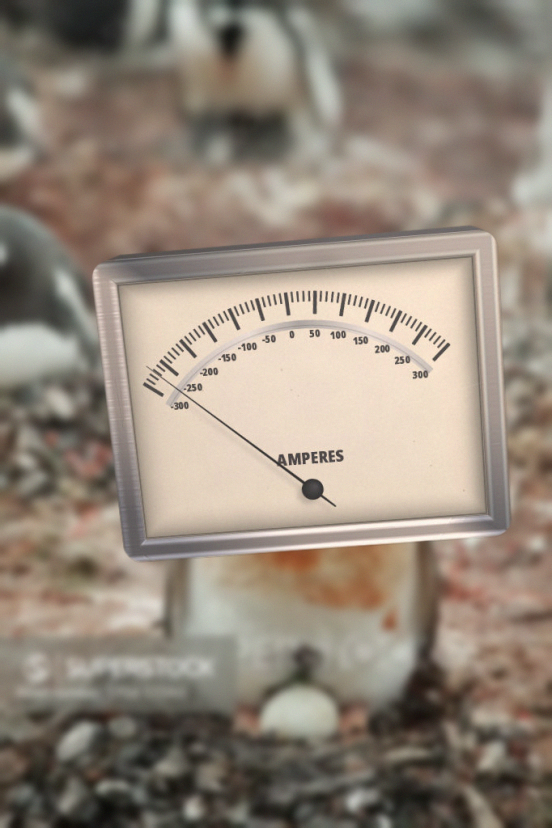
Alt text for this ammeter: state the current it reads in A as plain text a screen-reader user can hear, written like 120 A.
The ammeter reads -270 A
